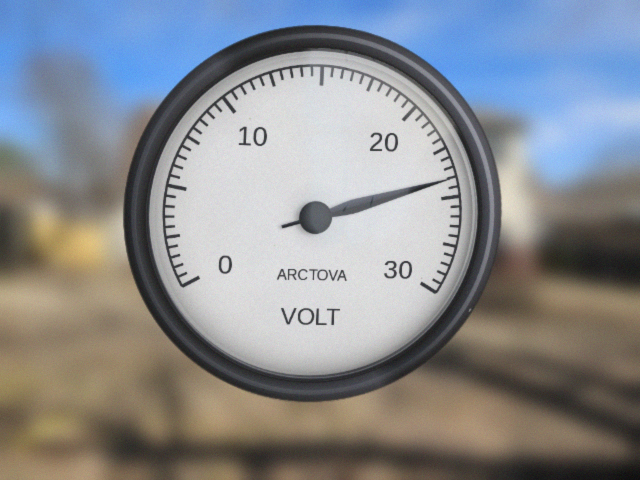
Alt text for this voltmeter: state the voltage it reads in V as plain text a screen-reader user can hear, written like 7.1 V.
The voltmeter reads 24 V
